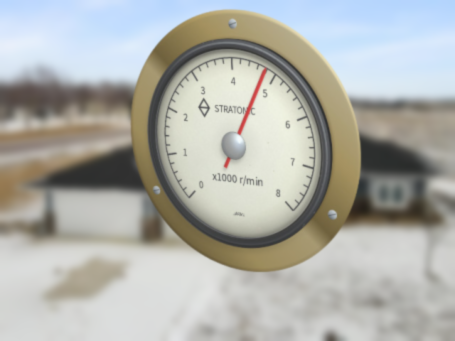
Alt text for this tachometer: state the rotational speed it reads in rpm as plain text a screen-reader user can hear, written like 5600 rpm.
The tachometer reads 4800 rpm
